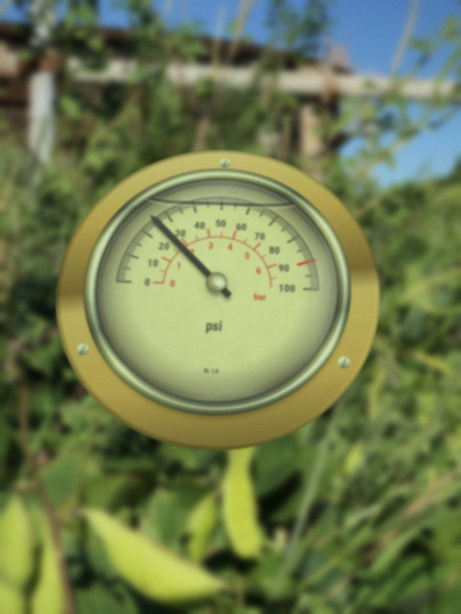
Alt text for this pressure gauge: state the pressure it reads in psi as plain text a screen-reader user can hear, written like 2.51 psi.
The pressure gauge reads 25 psi
